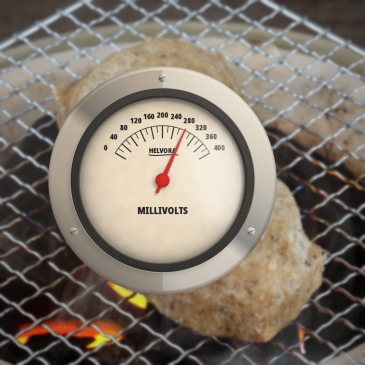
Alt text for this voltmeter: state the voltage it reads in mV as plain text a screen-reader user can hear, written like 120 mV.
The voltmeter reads 280 mV
